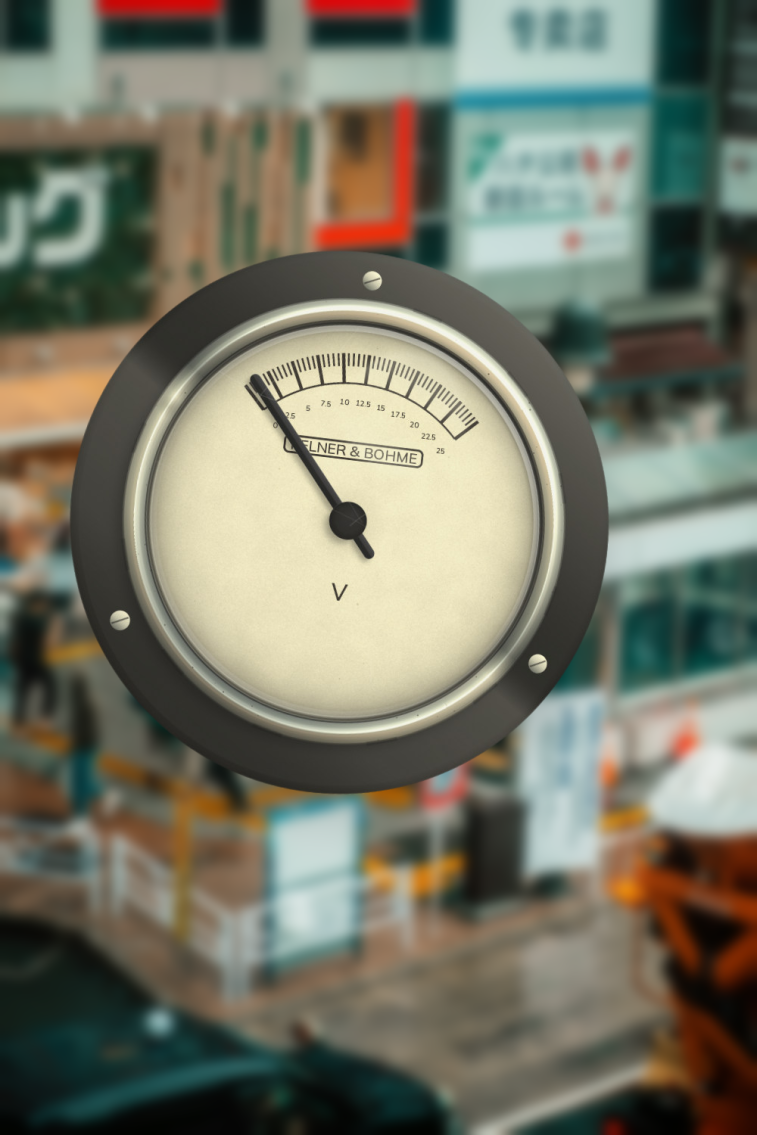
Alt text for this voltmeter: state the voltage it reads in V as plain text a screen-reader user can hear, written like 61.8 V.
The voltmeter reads 1 V
